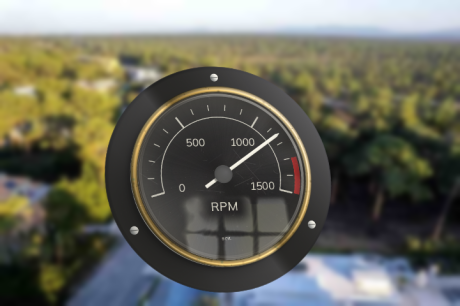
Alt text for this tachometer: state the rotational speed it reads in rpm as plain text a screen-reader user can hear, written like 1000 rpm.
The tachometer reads 1150 rpm
